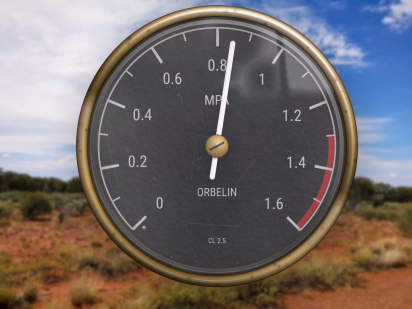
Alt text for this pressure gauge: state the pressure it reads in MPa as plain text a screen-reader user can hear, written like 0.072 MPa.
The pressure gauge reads 0.85 MPa
